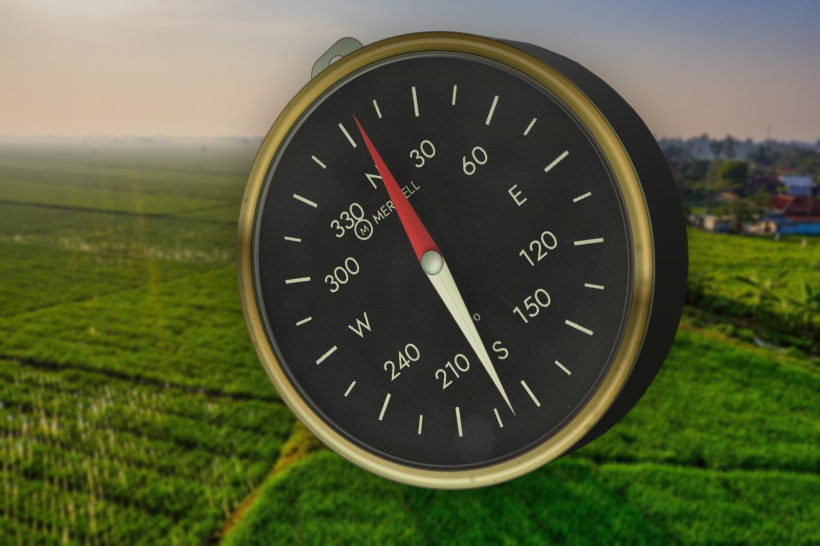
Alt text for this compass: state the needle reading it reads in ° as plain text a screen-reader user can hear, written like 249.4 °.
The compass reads 7.5 °
